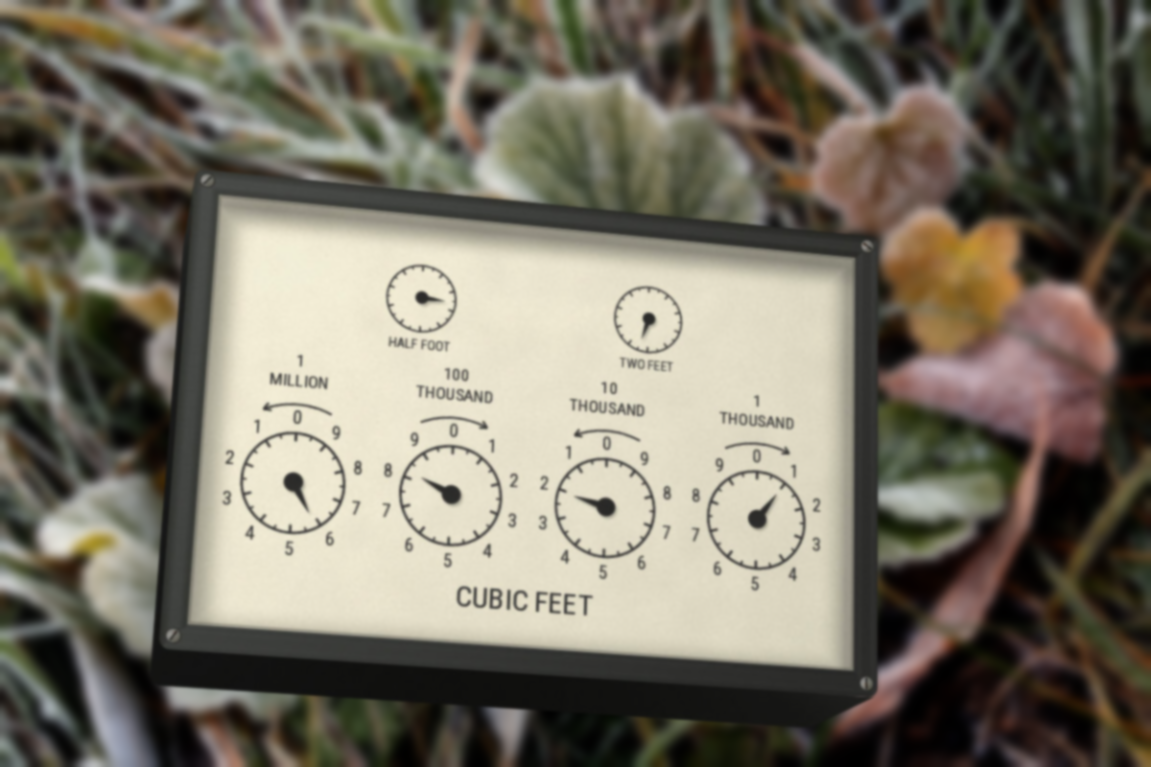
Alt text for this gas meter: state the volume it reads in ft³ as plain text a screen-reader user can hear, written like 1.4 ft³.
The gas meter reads 582100 ft³
